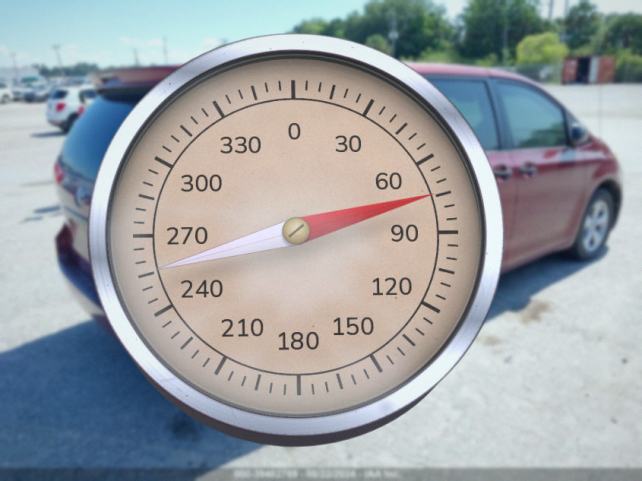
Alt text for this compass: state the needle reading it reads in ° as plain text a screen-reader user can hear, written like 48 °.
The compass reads 75 °
